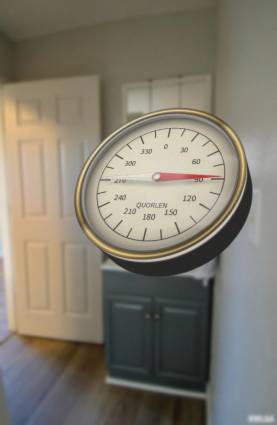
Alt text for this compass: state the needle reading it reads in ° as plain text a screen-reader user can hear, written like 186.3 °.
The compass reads 90 °
